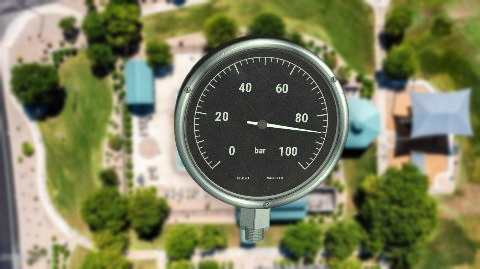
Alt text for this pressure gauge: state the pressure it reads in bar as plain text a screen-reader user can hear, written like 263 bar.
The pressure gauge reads 86 bar
